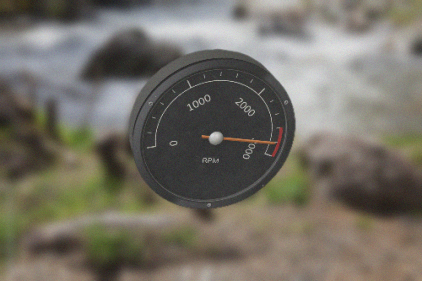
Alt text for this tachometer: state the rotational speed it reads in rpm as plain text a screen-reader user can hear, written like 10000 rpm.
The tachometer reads 2800 rpm
